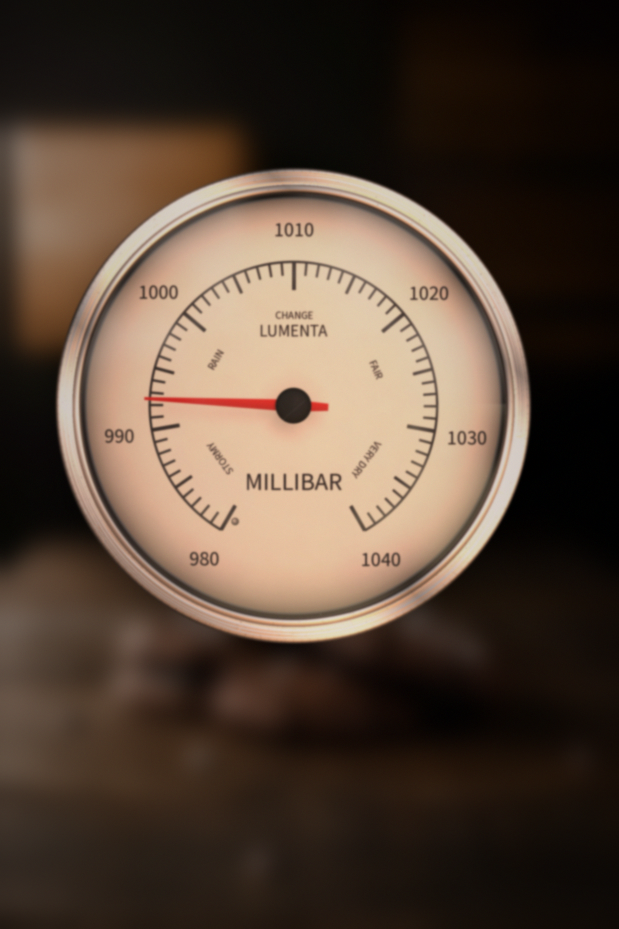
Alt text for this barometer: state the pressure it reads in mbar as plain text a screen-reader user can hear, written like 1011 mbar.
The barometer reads 992.5 mbar
